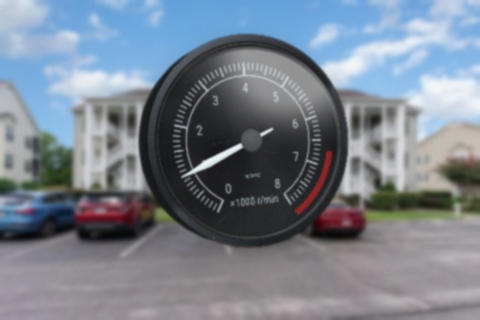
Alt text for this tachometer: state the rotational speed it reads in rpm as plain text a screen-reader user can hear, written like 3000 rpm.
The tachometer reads 1000 rpm
